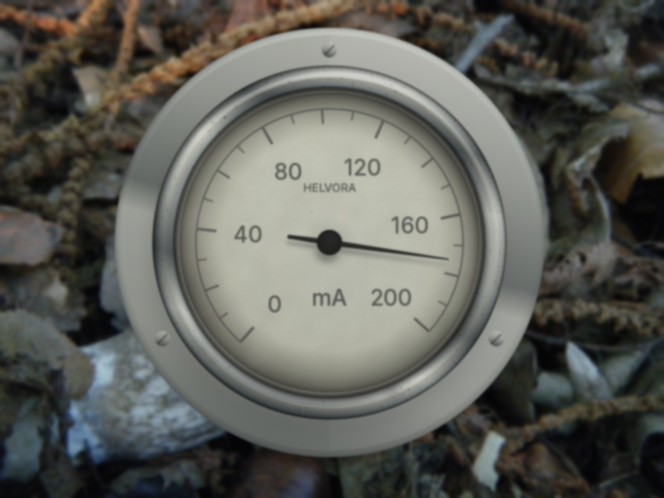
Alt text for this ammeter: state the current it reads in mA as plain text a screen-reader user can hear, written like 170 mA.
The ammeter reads 175 mA
